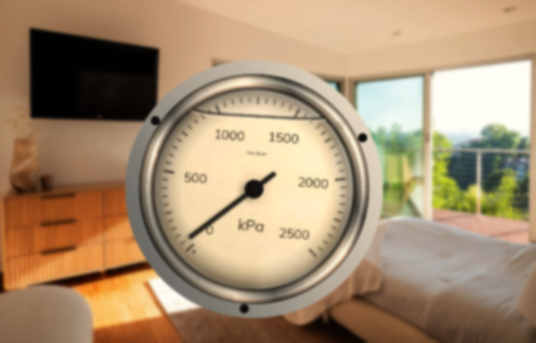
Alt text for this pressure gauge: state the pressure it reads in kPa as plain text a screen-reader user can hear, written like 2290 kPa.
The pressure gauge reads 50 kPa
